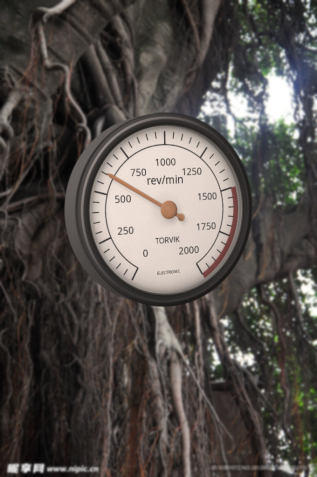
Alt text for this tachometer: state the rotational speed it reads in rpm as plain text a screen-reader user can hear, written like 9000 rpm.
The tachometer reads 600 rpm
